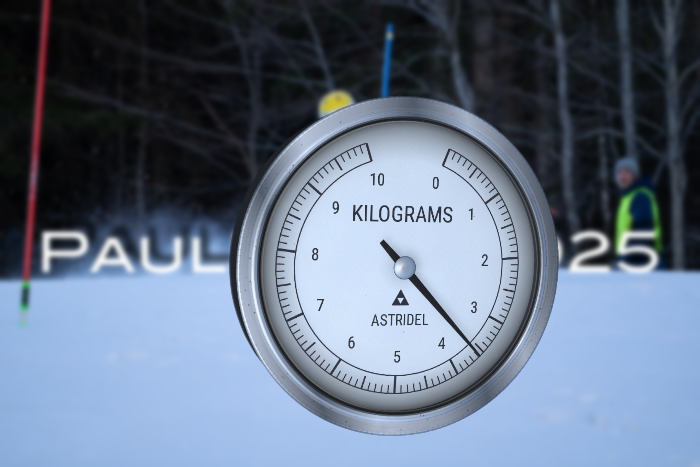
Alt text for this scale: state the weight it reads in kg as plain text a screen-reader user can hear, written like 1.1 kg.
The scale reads 3.6 kg
